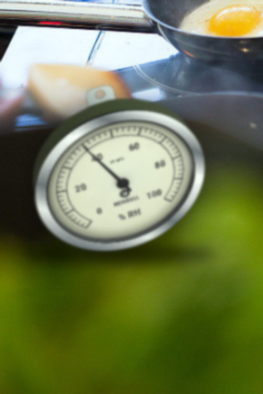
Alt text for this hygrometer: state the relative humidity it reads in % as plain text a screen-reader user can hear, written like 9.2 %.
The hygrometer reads 40 %
